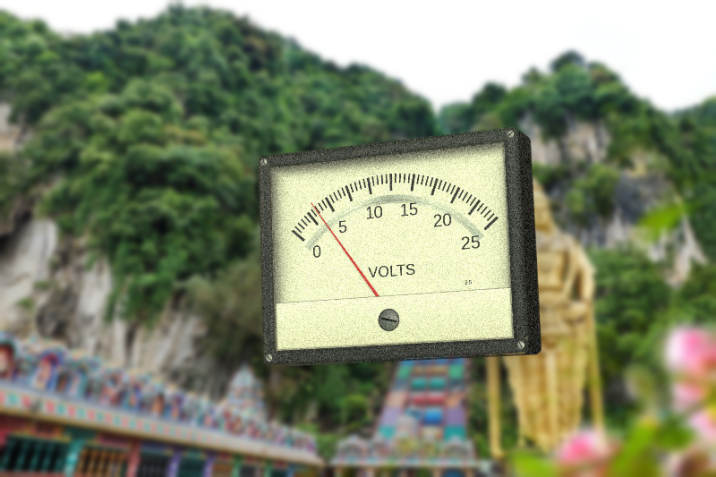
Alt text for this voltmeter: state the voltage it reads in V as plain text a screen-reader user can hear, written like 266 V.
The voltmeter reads 3.5 V
